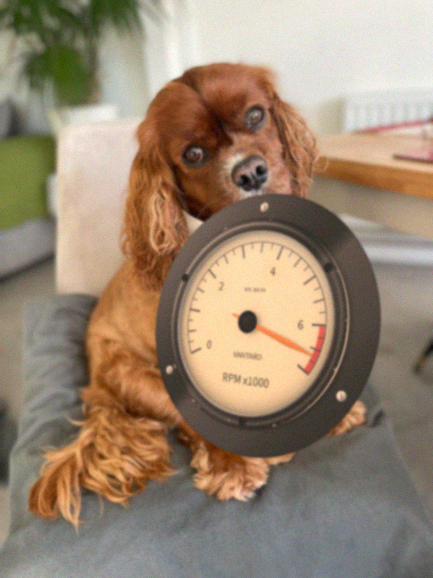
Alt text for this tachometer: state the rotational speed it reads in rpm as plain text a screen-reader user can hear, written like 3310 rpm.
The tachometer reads 6625 rpm
